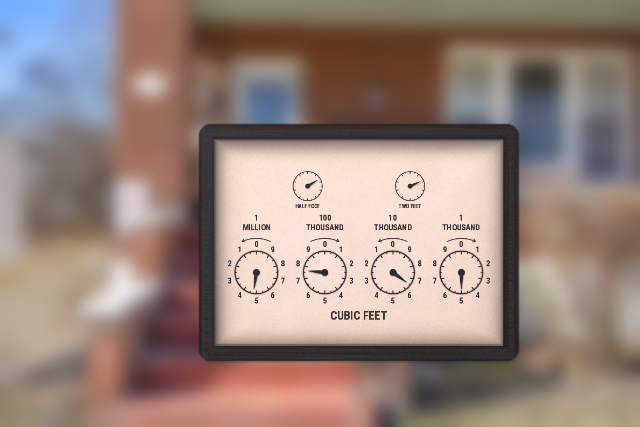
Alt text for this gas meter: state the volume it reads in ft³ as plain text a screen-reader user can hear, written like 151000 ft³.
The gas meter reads 476500 ft³
